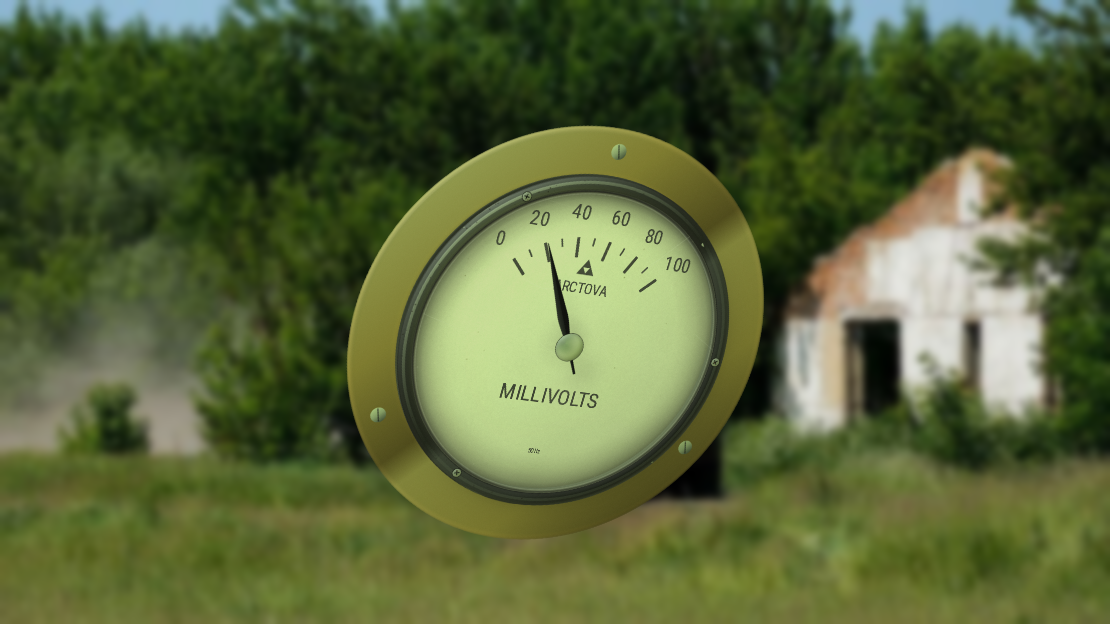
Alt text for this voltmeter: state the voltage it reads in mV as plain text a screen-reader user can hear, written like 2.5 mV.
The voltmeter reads 20 mV
